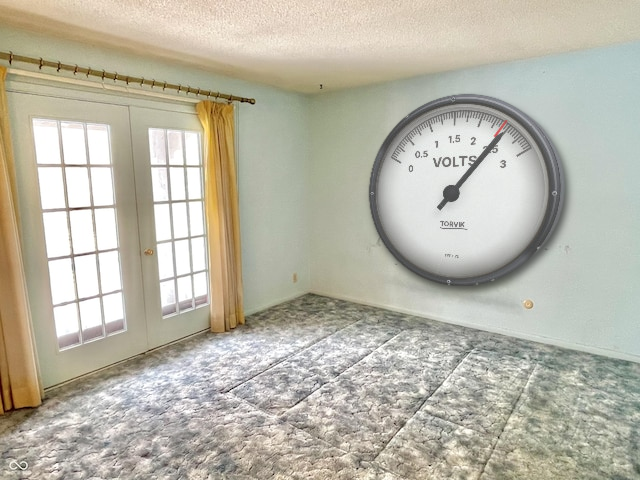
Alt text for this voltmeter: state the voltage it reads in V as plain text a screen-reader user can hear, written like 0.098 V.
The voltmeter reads 2.5 V
